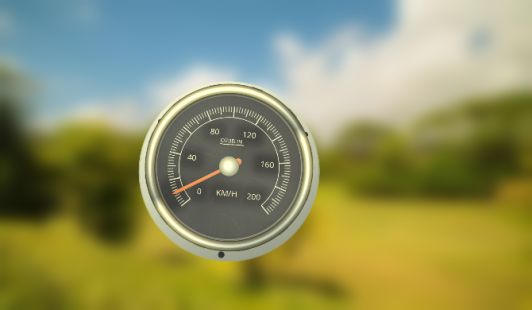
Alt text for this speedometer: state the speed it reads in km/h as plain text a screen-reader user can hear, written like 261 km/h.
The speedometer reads 10 km/h
